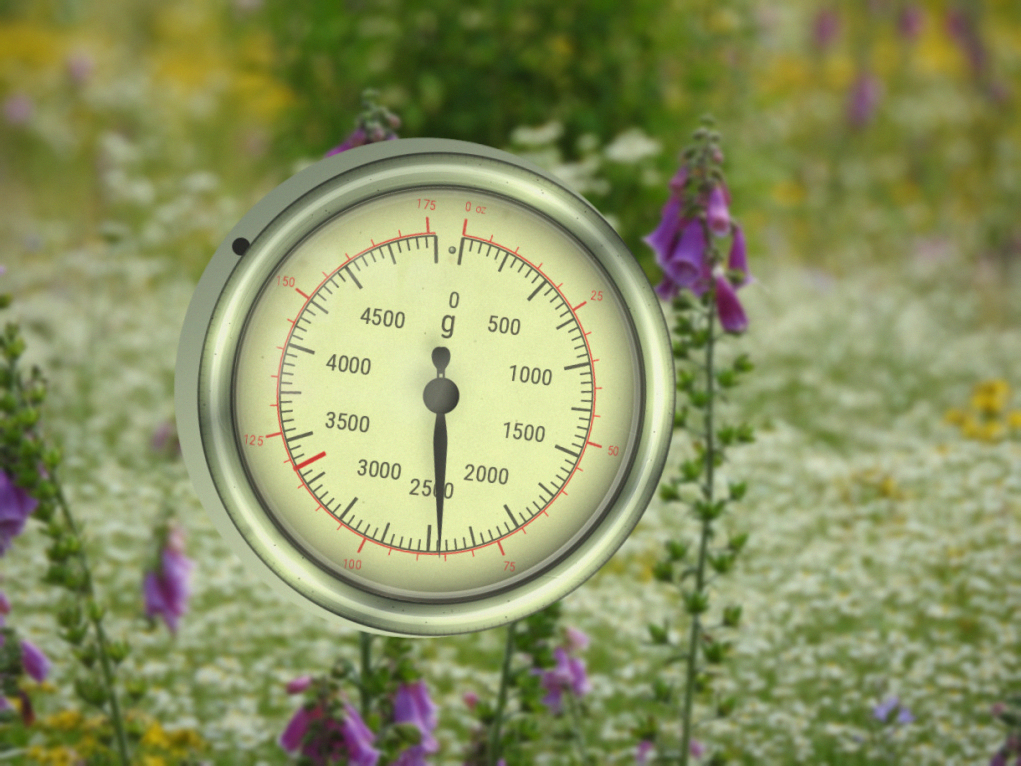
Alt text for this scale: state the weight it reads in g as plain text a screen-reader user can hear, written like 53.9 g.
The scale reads 2450 g
